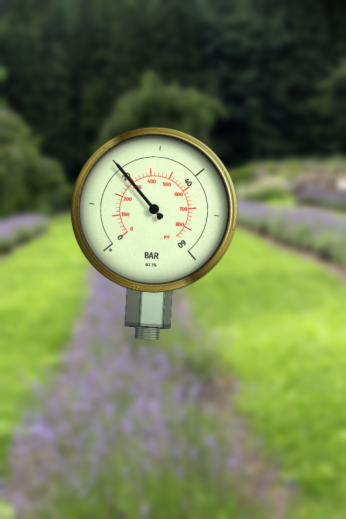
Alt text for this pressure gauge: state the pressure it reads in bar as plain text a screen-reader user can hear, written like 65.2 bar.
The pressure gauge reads 20 bar
